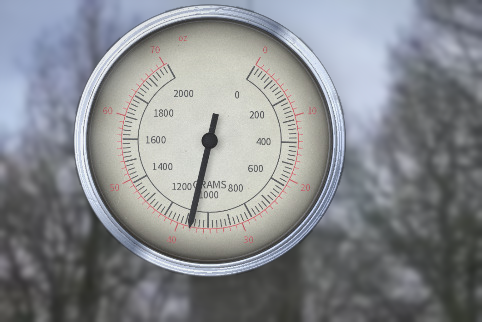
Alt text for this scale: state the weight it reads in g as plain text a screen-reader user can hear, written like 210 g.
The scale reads 1080 g
